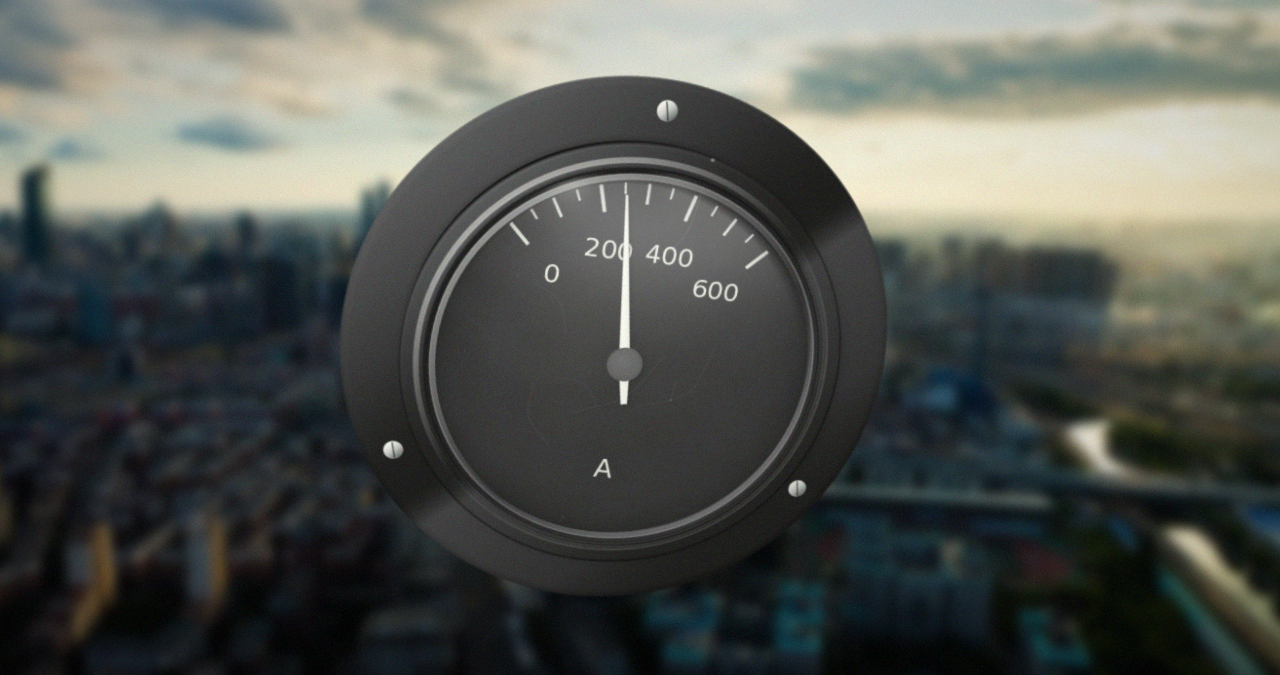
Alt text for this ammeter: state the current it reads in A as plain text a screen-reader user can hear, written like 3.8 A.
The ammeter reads 250 A
